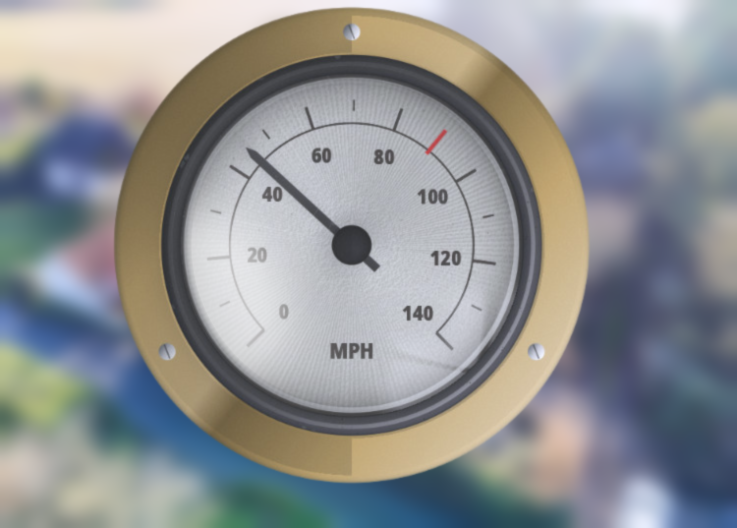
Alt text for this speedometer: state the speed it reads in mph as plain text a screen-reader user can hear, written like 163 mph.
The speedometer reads 45 mph
